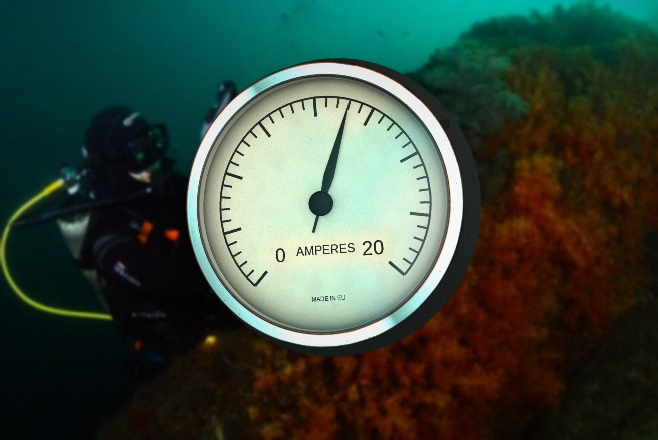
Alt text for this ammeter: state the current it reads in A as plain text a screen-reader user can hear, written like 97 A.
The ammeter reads 11.5 A
